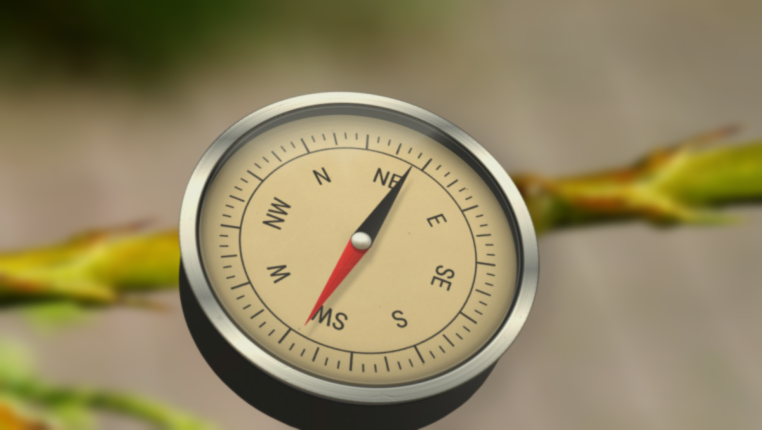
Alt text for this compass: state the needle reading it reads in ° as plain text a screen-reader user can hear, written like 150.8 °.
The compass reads 235 °
